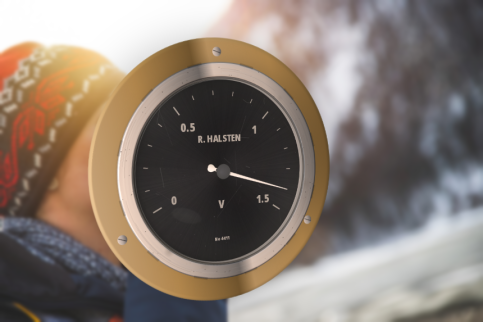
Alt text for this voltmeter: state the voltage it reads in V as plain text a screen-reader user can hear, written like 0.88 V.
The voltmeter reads 1.4 V
